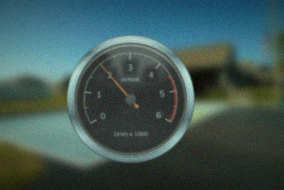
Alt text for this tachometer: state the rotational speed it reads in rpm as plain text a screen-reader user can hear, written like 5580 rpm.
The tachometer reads 2000 rpm
